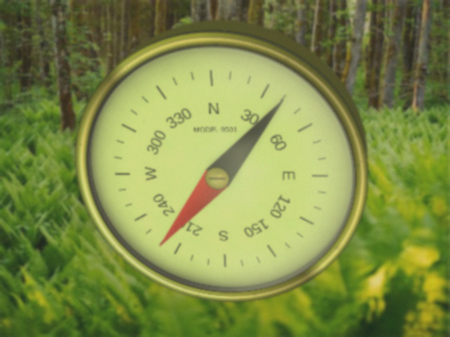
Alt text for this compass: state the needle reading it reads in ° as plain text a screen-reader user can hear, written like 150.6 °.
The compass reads 220 °
